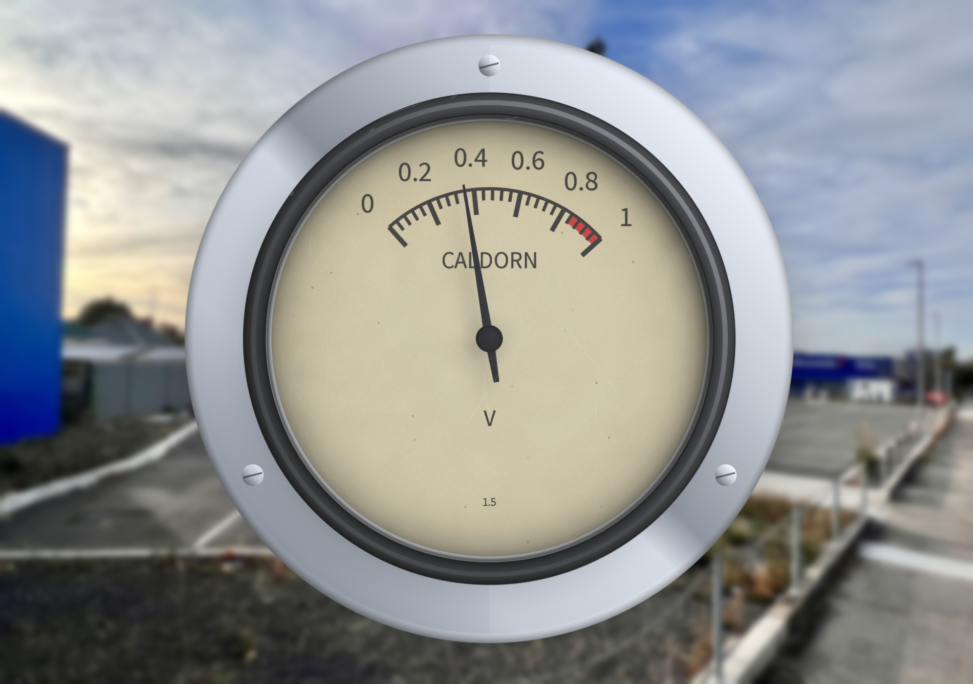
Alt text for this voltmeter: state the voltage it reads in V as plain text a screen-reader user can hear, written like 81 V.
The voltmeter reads 0.36 V
